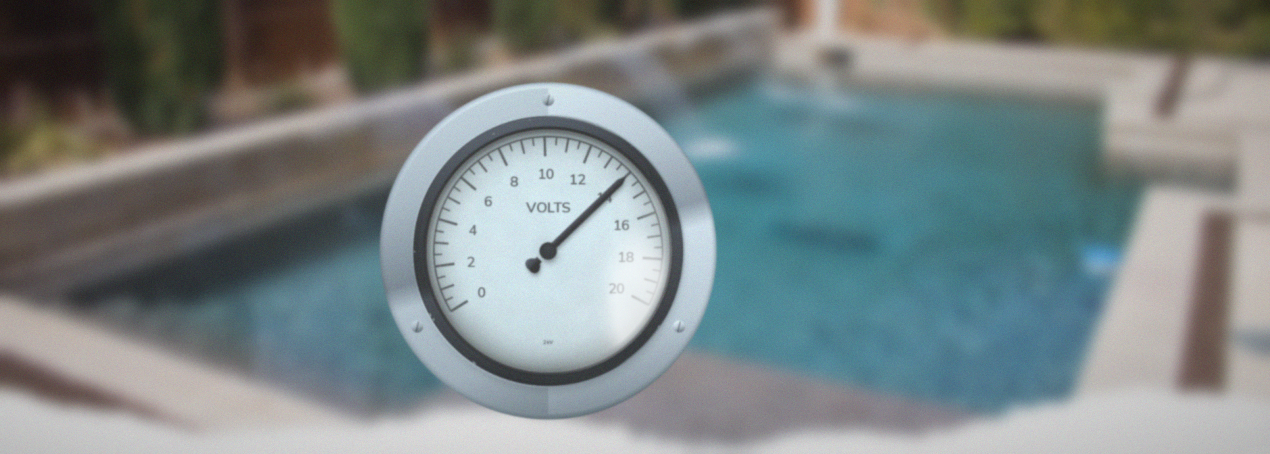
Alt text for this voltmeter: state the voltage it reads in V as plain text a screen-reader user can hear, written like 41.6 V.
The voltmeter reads 14 V
